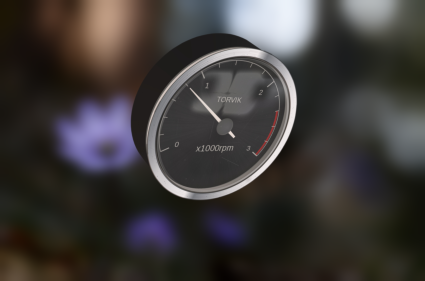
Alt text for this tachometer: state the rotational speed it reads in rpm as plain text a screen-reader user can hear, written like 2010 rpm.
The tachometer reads 800 rpm
